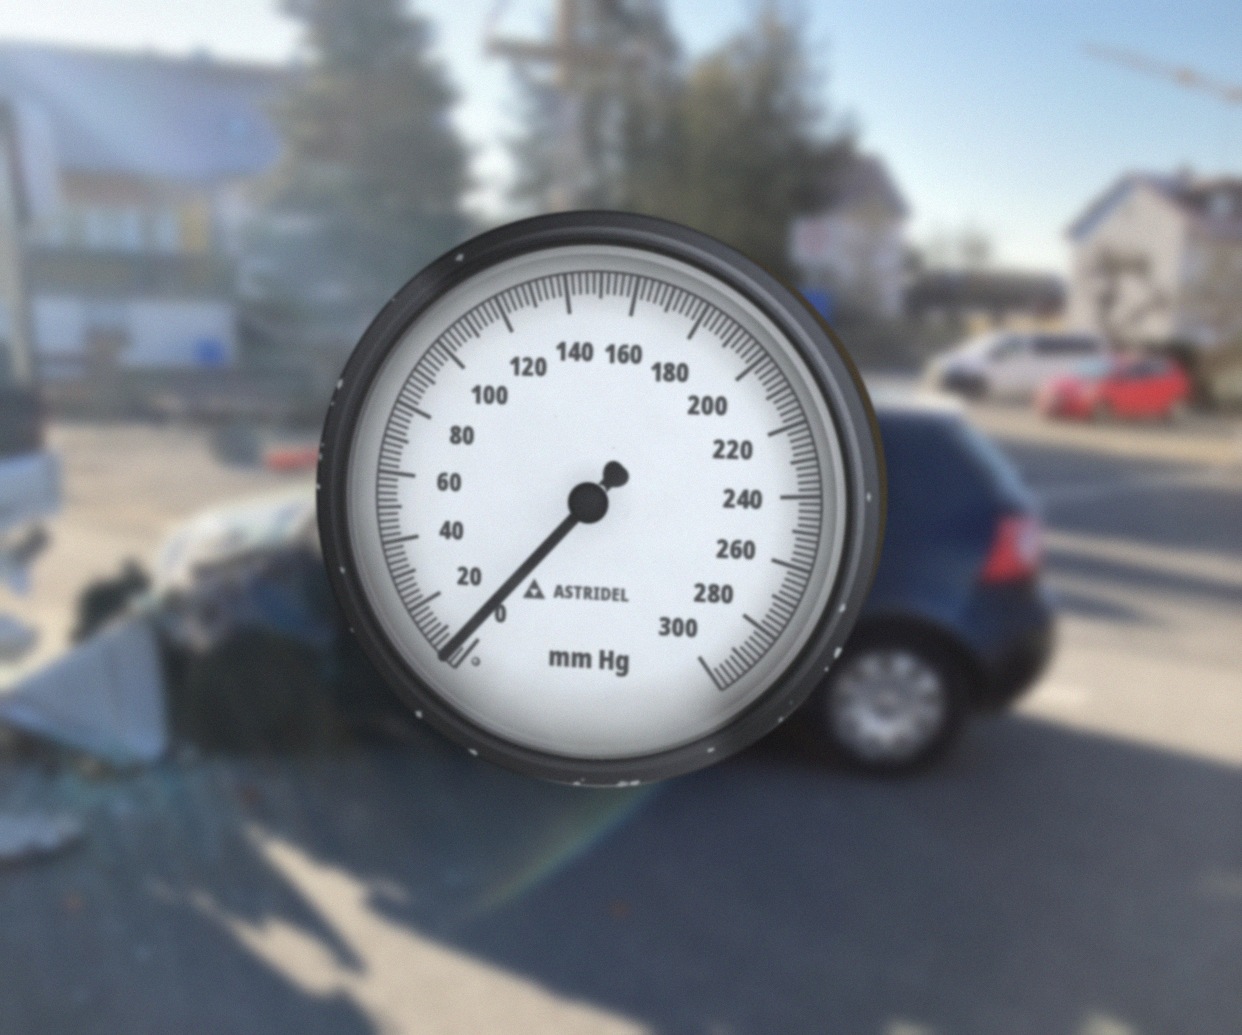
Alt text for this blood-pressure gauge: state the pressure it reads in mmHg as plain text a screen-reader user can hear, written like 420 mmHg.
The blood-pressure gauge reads 4 mmHg
